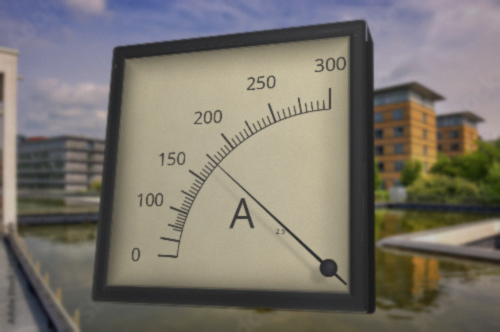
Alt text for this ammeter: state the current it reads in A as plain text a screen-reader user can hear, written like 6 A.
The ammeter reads 175 A
